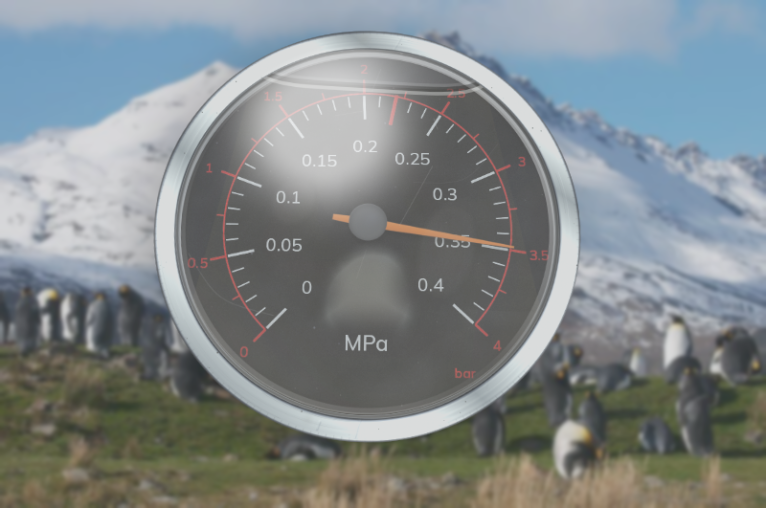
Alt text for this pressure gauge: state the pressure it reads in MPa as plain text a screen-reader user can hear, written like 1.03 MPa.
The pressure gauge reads 0.35 MPa
